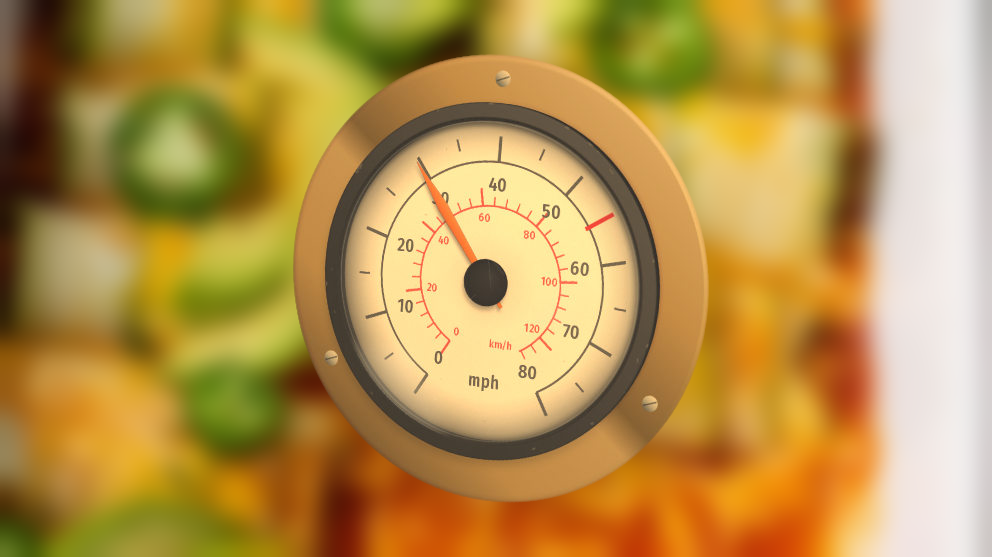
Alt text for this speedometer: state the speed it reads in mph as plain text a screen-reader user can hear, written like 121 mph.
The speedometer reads 30 mph
